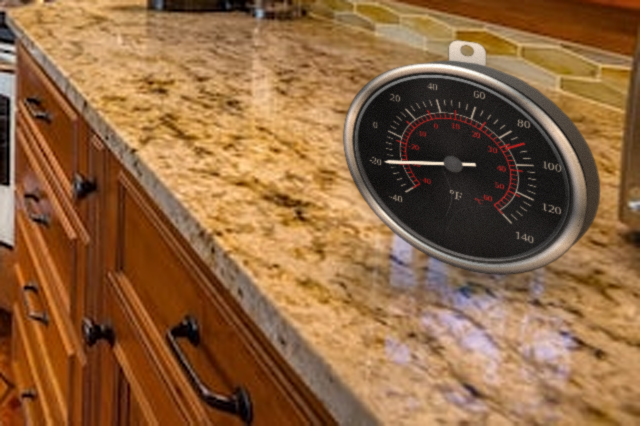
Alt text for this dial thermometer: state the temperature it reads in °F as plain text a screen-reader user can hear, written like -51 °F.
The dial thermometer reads -20 °F
